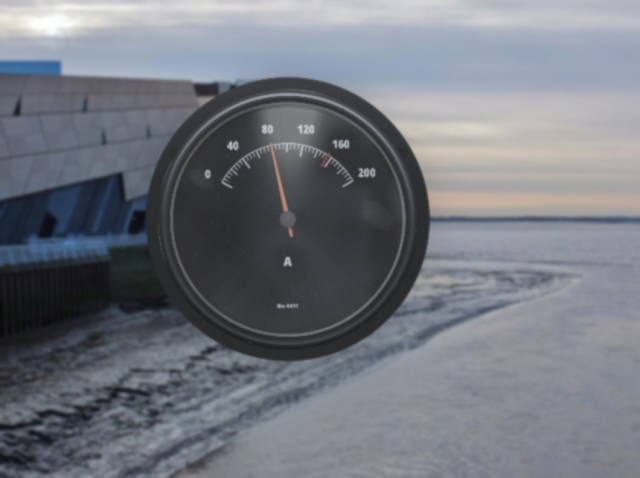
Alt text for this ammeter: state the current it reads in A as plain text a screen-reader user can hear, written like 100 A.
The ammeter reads 80 A
